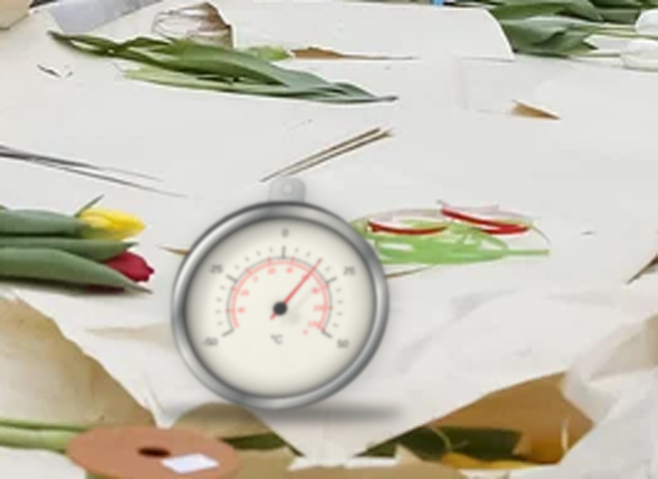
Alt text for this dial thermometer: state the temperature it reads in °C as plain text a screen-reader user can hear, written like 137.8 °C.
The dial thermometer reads 15 °C
